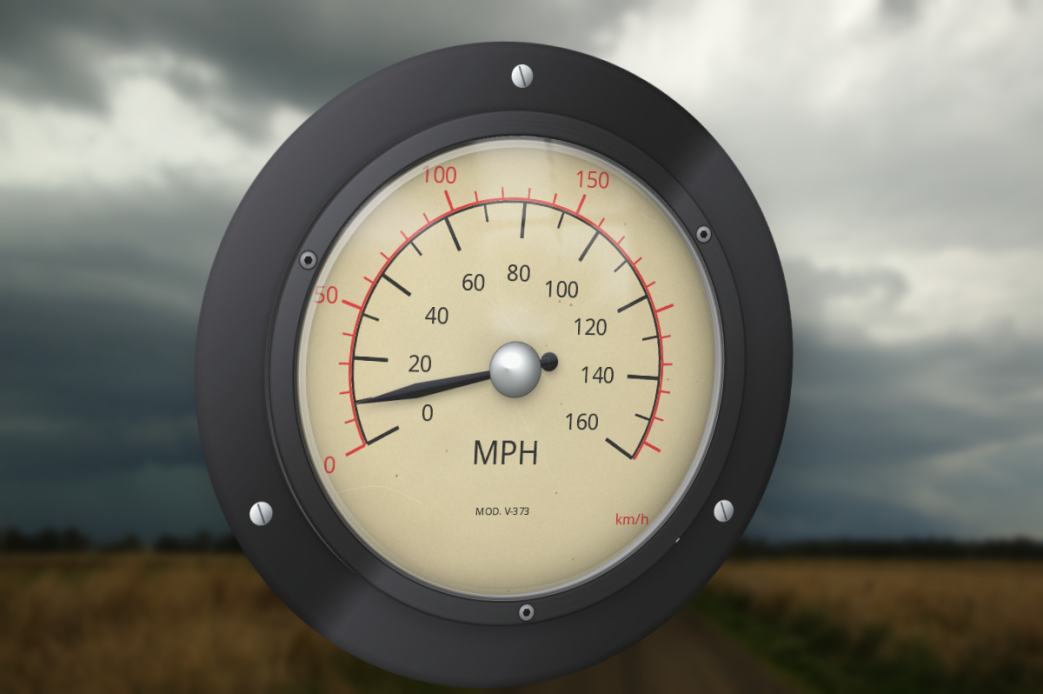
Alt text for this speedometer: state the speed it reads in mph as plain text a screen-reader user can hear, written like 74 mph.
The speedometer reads 10 mph
